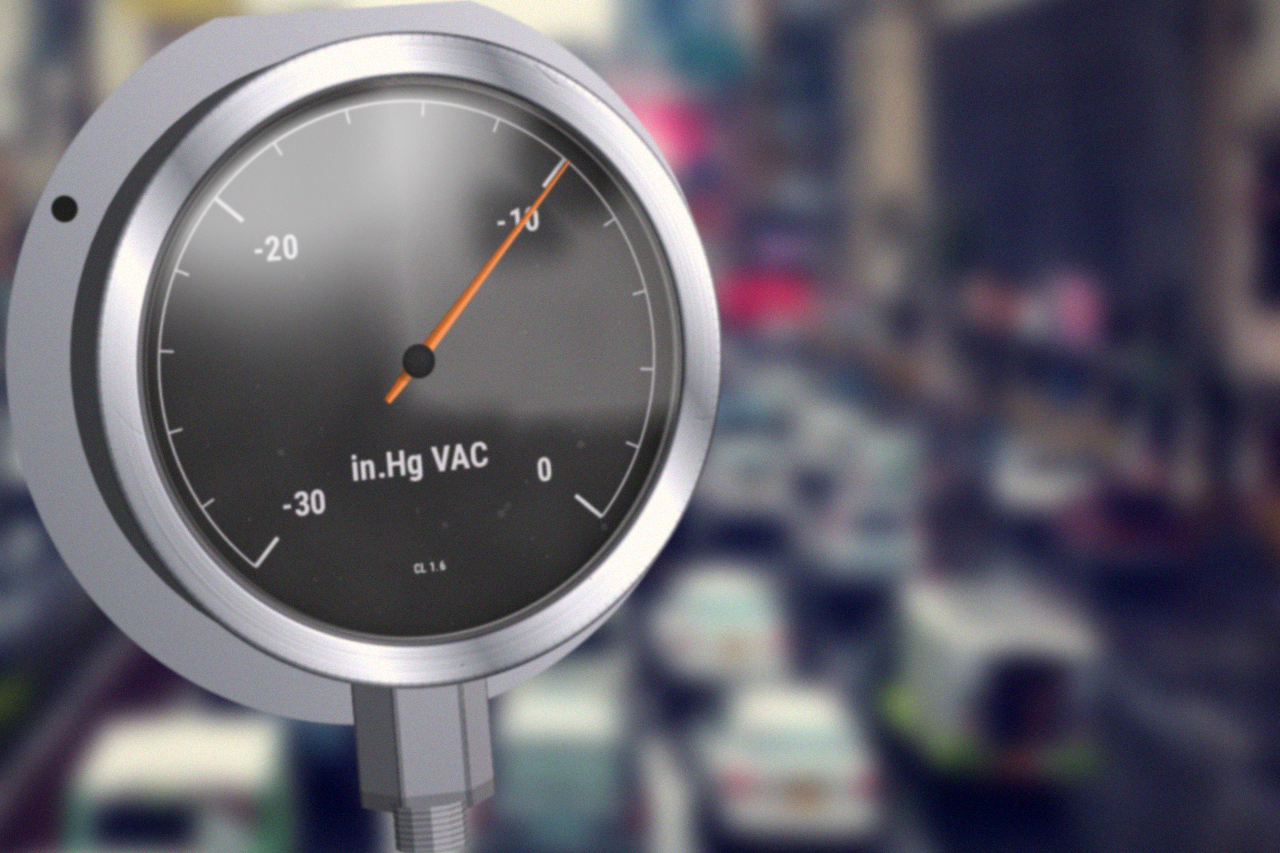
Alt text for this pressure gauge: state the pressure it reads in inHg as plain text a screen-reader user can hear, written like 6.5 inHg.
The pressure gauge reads -10 inHg
